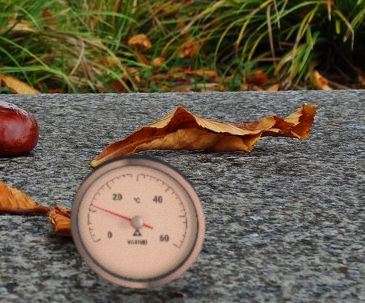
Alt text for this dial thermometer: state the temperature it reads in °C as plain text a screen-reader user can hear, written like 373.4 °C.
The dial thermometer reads 12 °C
